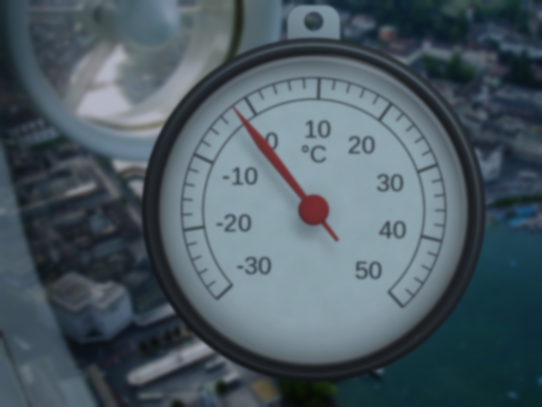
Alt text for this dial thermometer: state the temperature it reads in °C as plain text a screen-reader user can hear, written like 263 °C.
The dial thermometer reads -2 °C
